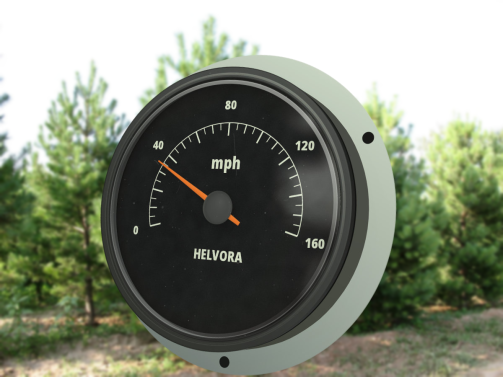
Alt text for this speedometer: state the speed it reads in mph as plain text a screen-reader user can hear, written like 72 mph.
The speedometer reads 35 mph
